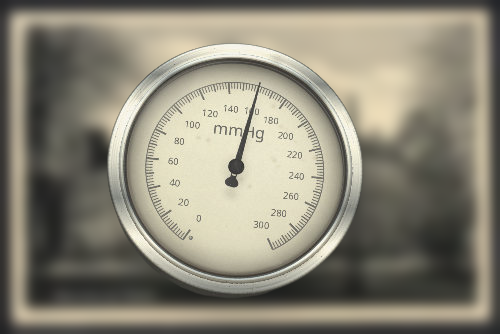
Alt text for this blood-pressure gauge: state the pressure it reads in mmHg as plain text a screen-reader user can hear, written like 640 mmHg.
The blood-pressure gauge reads 160 mmHg
